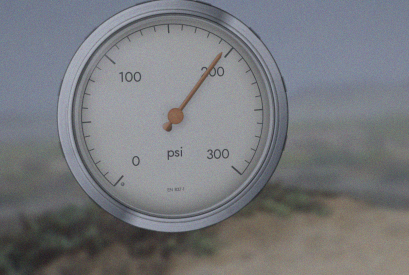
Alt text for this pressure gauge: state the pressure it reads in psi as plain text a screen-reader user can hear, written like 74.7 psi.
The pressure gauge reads 195 psi
